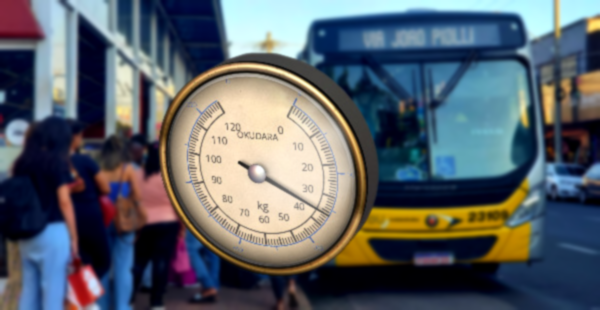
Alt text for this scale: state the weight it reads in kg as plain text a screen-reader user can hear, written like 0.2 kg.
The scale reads 35 kg
